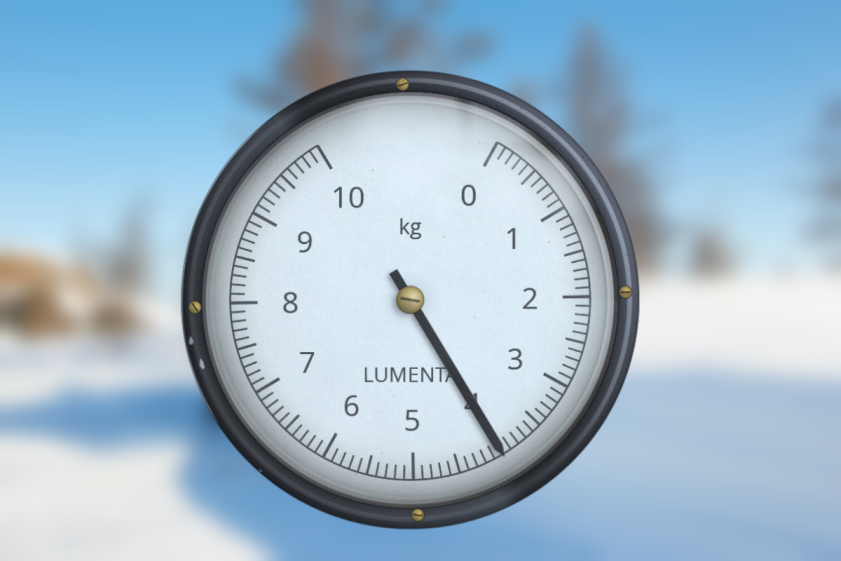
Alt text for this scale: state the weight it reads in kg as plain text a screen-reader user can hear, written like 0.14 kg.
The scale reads 4 kg
